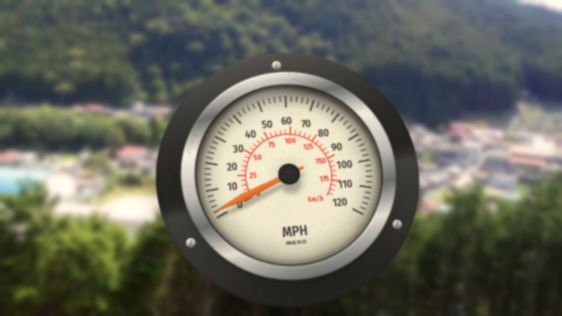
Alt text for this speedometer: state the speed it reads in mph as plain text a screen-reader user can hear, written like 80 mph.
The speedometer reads 2 mph
